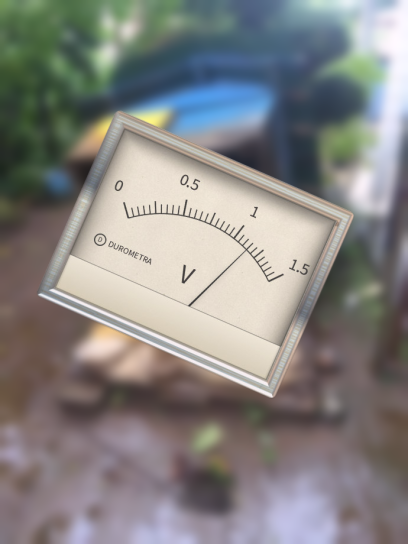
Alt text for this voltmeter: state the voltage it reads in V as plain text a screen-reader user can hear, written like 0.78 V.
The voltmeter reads 1.15 V
